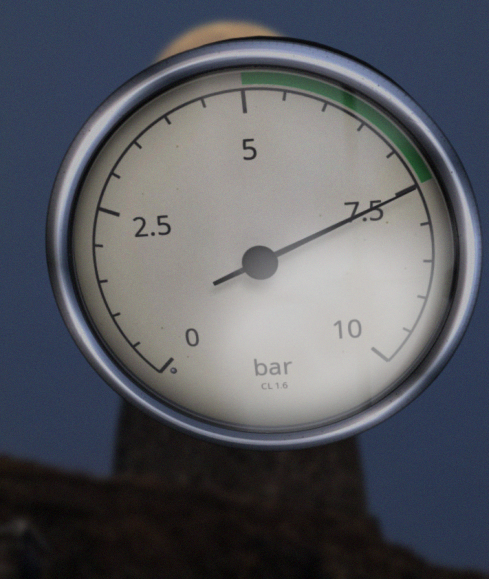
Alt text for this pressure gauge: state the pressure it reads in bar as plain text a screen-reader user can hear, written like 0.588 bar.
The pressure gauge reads 7.5 bar
